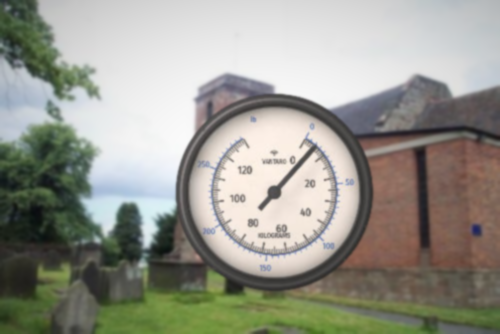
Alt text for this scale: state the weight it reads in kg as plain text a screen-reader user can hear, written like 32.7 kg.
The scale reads 5 kg
